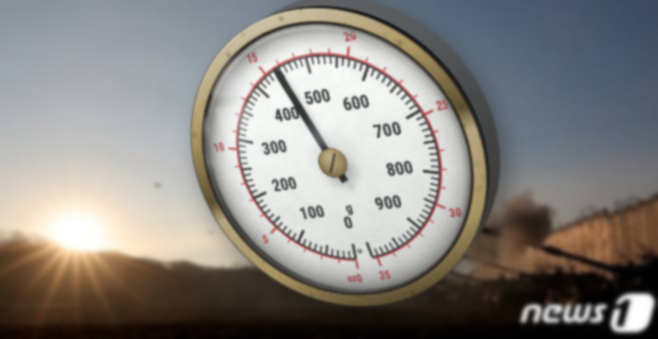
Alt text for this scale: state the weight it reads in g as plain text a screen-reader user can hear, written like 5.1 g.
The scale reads 450 g
